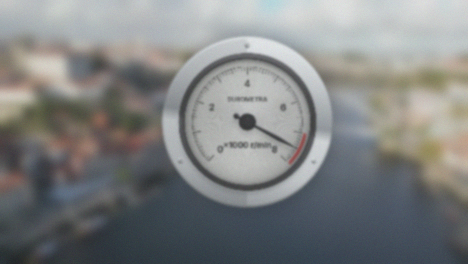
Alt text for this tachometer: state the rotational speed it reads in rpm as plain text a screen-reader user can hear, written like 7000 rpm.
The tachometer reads 7500 rpm
